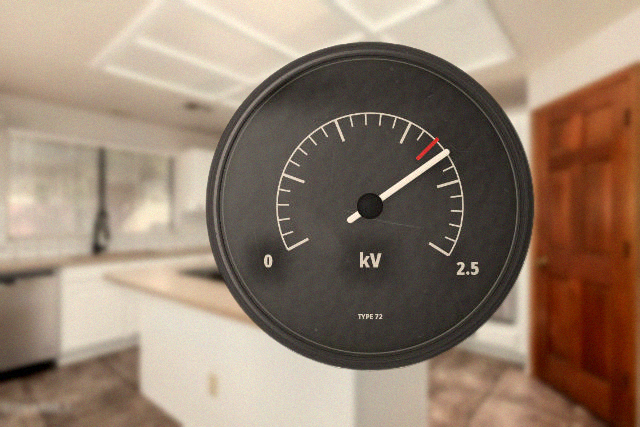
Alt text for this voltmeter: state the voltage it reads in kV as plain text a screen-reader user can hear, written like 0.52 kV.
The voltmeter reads 1.8 kV
